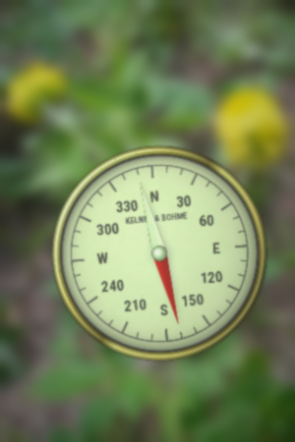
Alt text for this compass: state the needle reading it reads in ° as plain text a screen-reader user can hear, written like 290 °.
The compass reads 170 °
